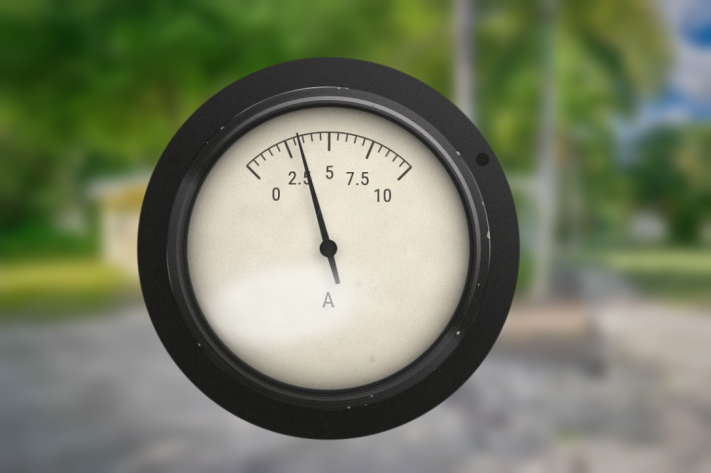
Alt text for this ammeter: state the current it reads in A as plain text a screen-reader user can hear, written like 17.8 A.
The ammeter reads 3.25 A
